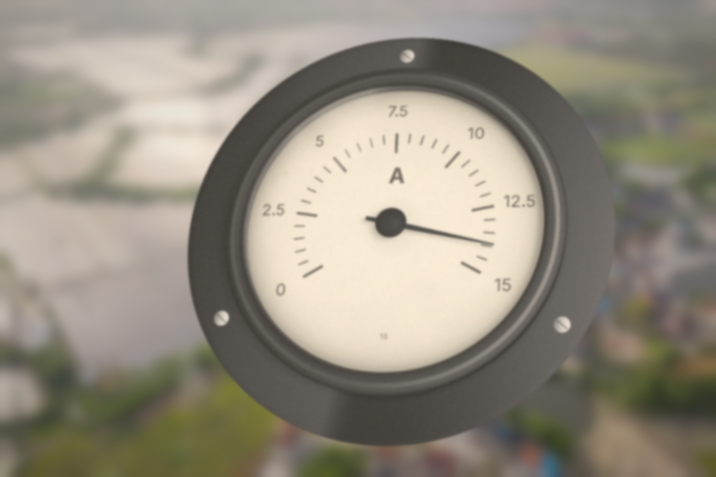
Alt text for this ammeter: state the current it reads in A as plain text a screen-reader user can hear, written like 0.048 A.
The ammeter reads 14 A
